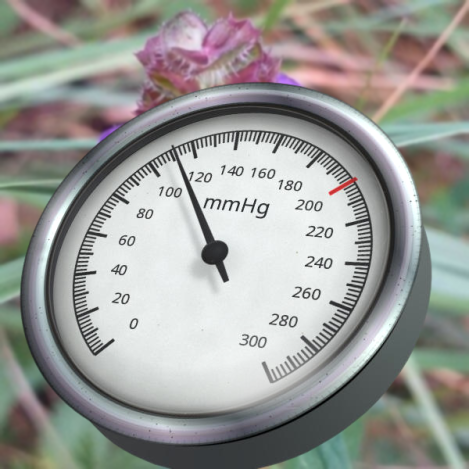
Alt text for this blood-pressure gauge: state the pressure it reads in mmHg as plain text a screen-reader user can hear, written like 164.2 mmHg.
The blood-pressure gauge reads 112 mmHg
